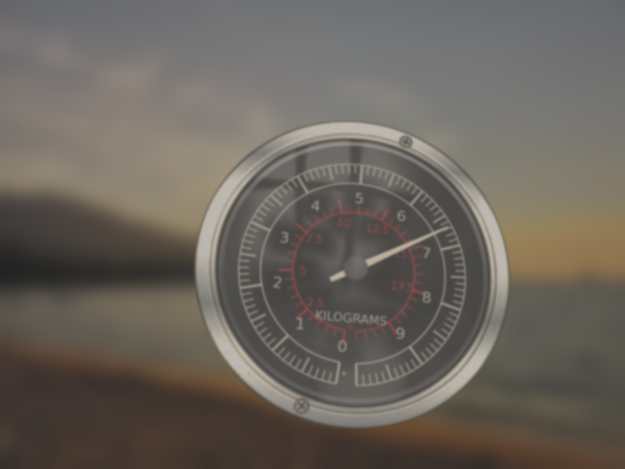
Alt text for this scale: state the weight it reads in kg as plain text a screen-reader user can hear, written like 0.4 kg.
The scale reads 6.7 kg
